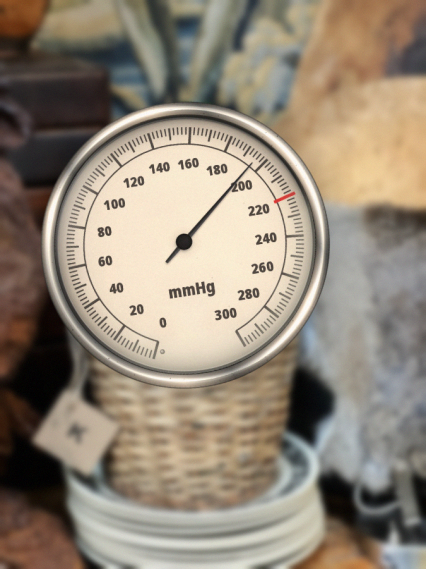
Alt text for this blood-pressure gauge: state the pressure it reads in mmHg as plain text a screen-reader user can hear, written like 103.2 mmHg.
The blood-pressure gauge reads 196 mmHg
